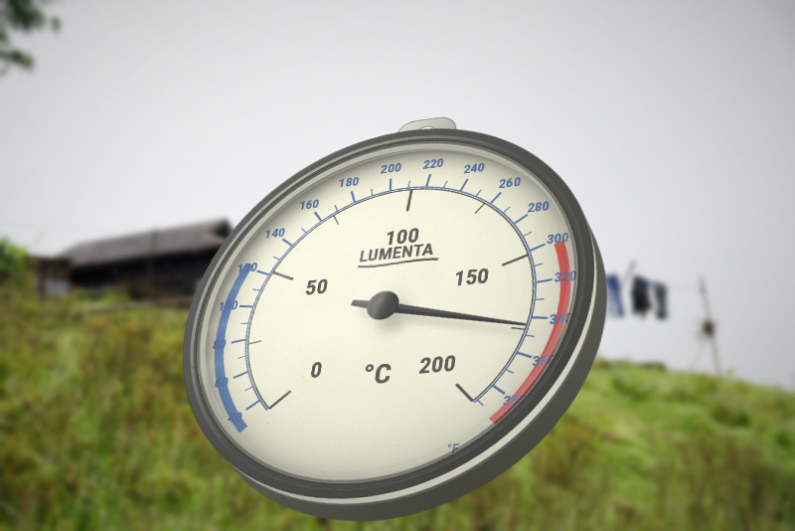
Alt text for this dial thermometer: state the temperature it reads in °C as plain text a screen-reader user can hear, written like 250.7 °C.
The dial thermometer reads 175 °C
